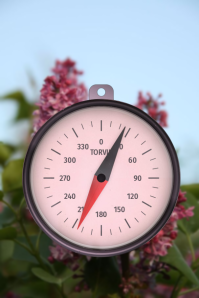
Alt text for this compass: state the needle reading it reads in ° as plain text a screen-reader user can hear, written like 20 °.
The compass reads 205 °
